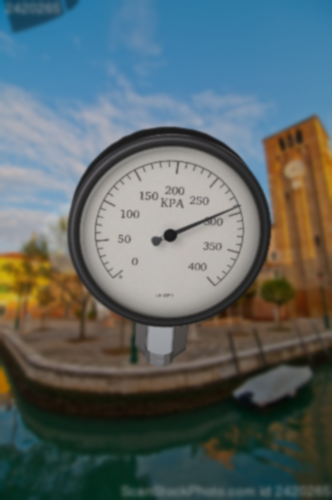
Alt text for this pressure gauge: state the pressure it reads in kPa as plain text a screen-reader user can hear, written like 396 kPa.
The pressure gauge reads 290 kPa
